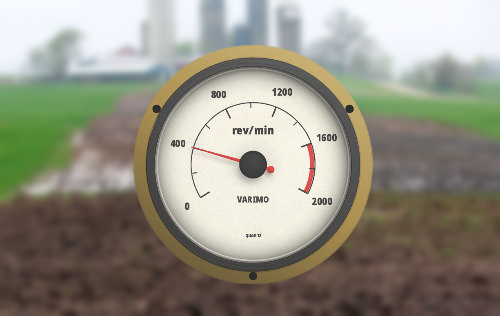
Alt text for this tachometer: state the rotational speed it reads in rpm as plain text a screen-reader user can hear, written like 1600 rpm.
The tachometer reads 400 rpm
